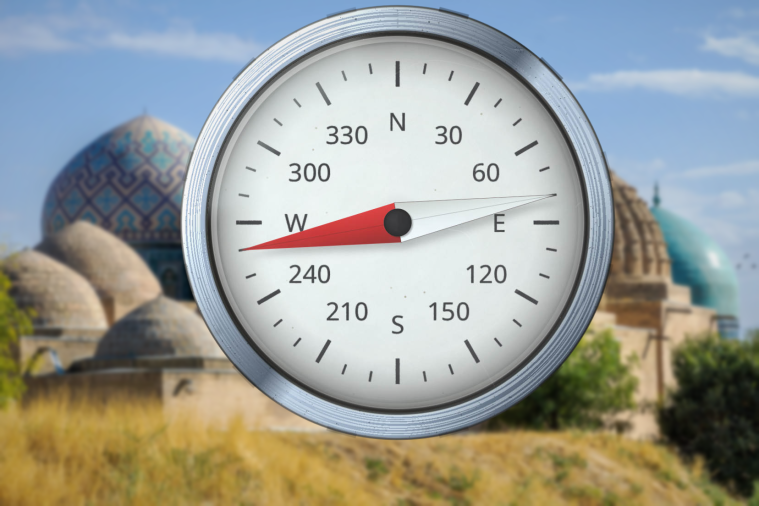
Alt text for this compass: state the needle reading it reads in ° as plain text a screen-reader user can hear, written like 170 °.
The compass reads 260 °
